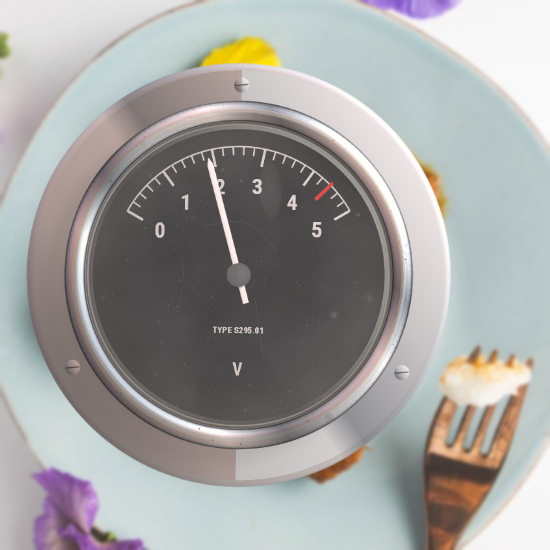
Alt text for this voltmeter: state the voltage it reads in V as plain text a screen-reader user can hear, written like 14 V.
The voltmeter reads 1.9 V
